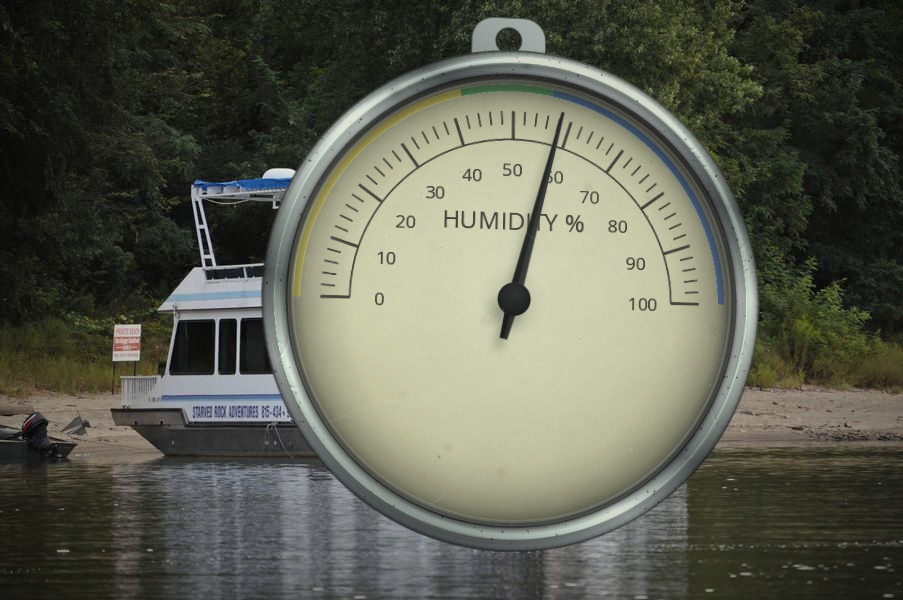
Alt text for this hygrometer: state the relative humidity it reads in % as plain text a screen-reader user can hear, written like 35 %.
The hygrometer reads 58 %
